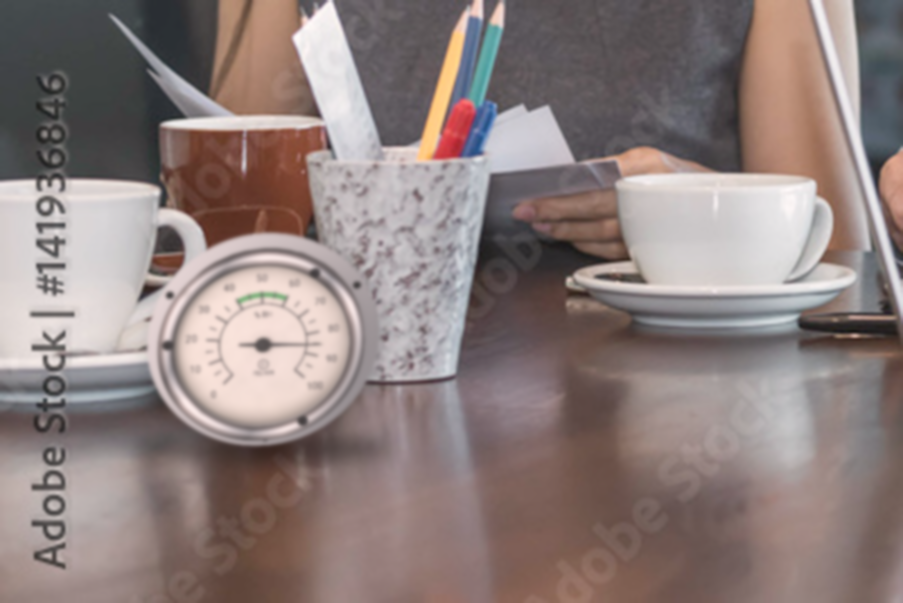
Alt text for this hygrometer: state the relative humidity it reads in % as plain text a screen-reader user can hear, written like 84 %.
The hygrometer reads 85 %
